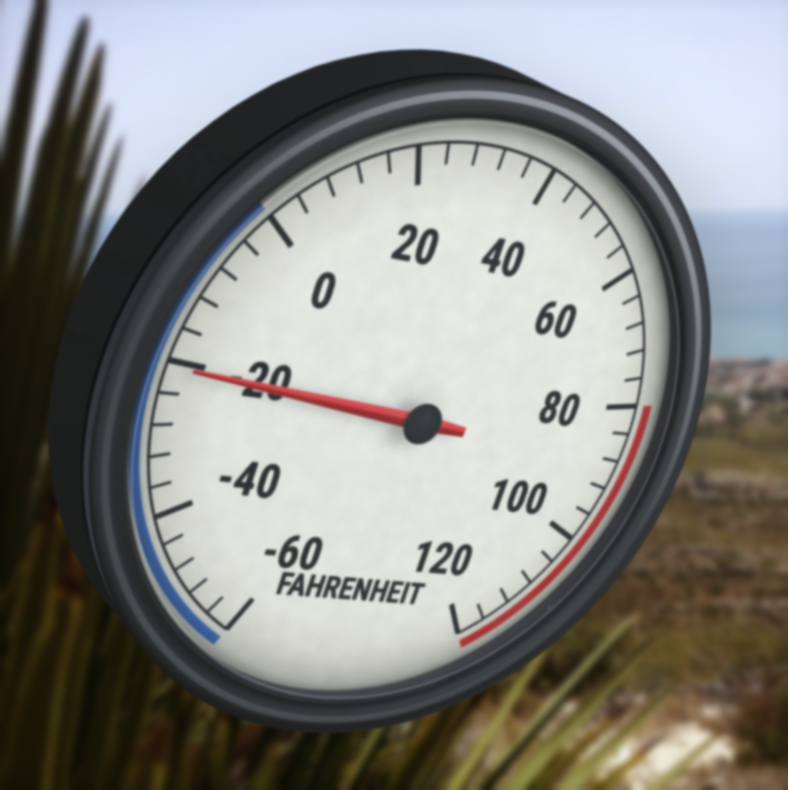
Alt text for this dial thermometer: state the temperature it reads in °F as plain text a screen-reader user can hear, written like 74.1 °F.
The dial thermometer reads -20 °F
